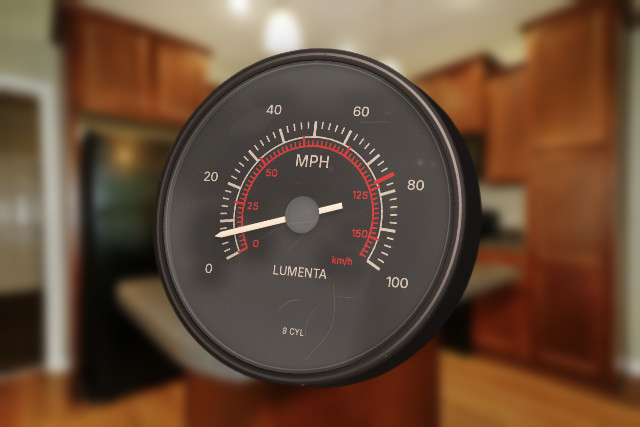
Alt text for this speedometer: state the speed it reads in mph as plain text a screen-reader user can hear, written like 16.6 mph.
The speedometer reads 6 mph
